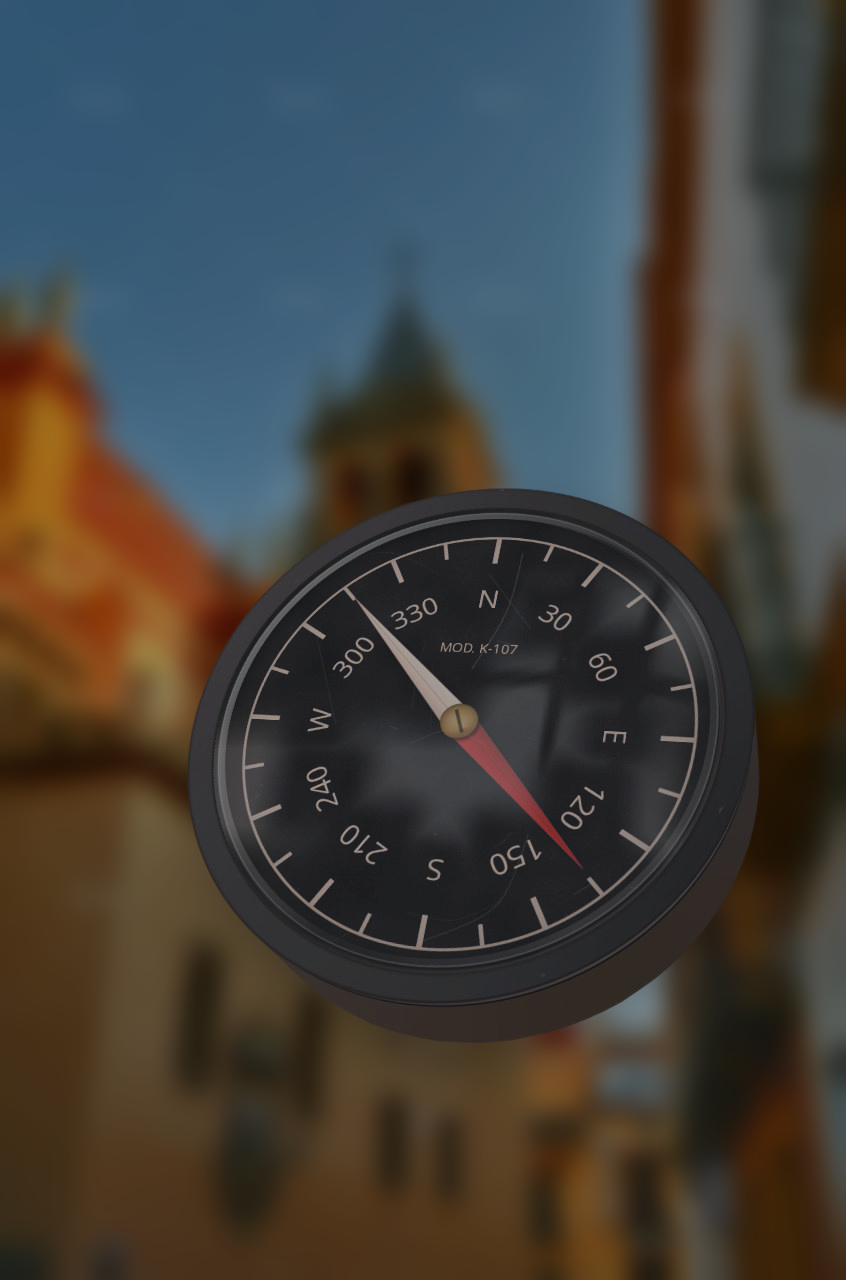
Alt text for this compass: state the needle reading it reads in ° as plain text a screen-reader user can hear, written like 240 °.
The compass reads 135 °
